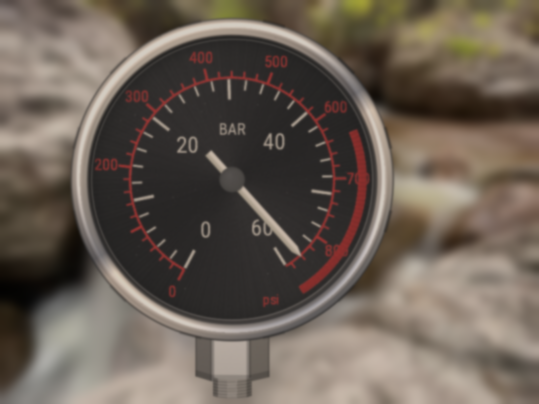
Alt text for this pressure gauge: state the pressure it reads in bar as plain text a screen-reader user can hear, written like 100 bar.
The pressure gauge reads 58 bar
